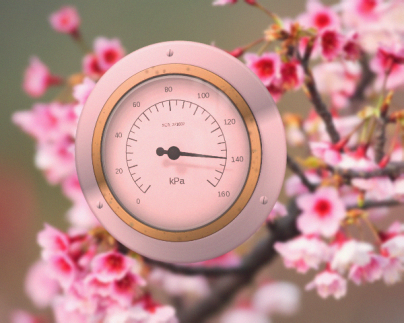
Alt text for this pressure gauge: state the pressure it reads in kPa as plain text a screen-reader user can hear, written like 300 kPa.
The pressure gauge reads 140 kPa
